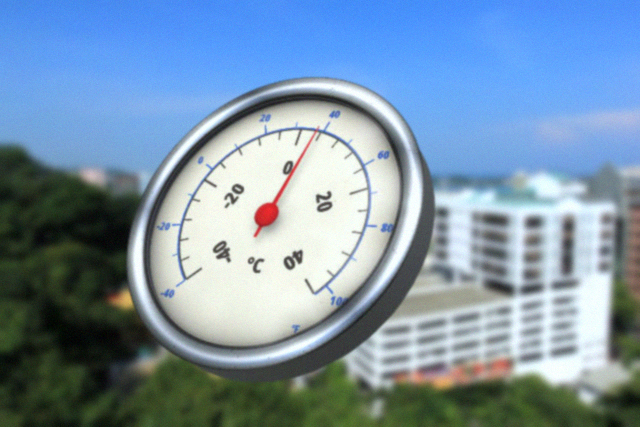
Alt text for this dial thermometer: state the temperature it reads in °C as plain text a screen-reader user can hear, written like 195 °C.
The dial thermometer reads 4 °C
